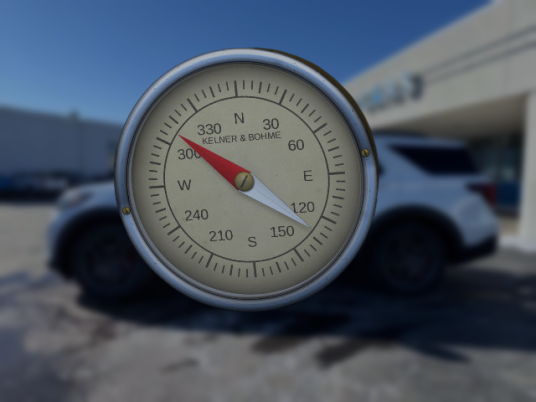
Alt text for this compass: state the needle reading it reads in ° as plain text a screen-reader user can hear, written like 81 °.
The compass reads 310 °
